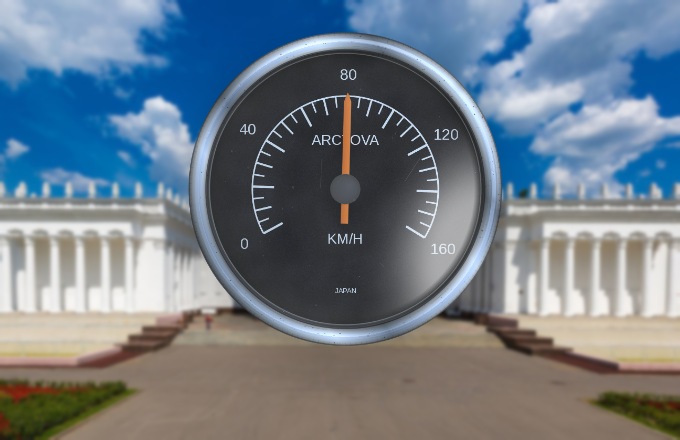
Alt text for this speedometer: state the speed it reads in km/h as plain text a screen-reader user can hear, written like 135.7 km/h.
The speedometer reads 80 km/h
